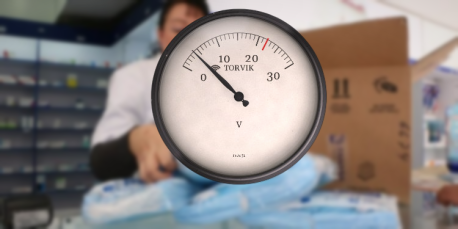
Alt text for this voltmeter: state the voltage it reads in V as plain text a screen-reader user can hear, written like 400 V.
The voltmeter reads 4 V
